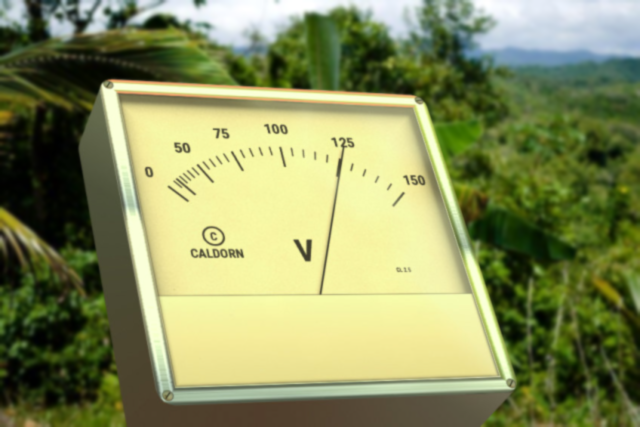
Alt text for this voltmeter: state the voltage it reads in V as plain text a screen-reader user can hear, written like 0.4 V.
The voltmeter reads 125 V
